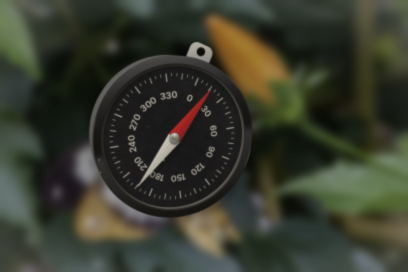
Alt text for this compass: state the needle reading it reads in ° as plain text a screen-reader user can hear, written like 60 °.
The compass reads 15 °
